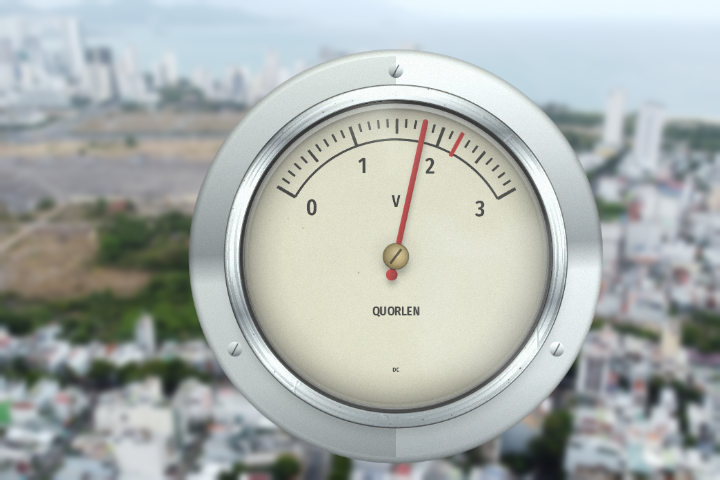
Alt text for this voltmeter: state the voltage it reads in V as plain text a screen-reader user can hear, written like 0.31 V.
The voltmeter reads 1.8 V
